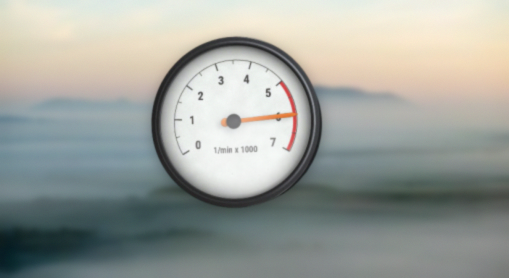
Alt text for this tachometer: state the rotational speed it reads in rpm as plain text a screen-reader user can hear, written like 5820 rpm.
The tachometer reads 6000 rpm
